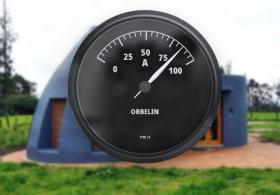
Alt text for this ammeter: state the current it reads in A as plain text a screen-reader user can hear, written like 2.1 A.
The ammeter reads 85 A
